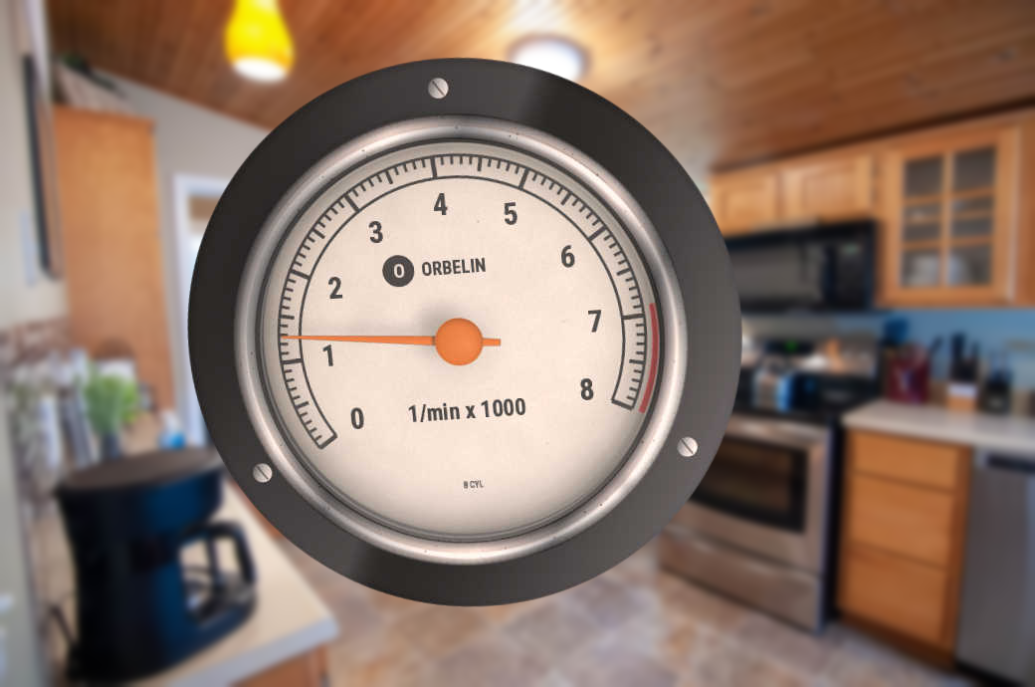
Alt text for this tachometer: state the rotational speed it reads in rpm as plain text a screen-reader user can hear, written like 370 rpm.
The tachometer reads 1300 rpm
